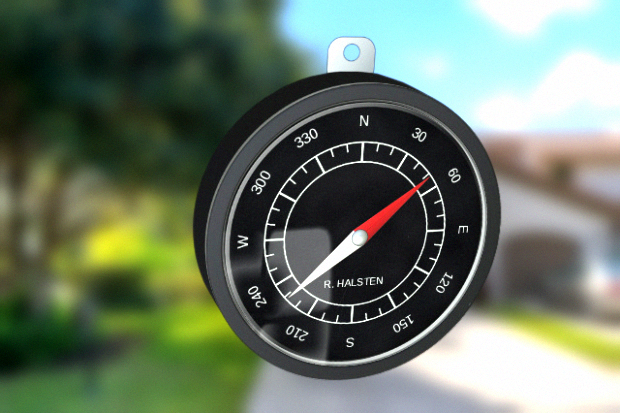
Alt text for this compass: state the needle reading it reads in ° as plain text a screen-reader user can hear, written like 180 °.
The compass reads 50 °
